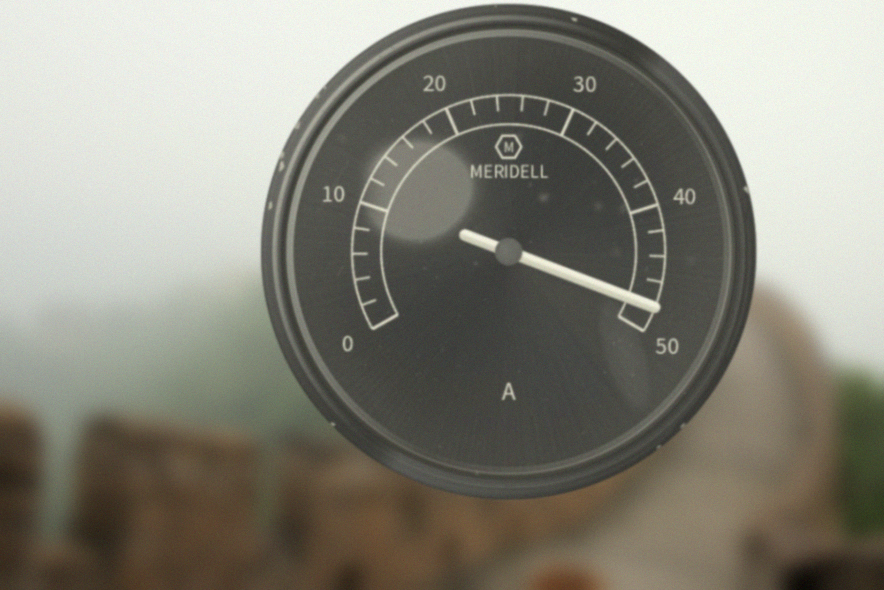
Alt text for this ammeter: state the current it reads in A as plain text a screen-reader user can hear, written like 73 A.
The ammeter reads 48 A
